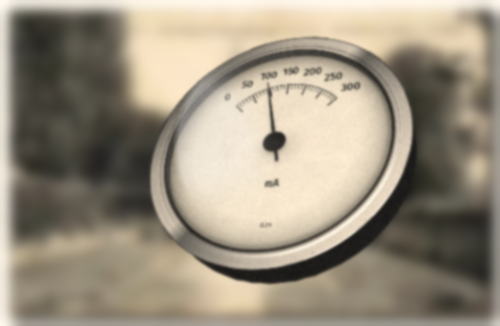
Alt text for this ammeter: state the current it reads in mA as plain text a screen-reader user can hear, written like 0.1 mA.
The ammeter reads 100 mA
